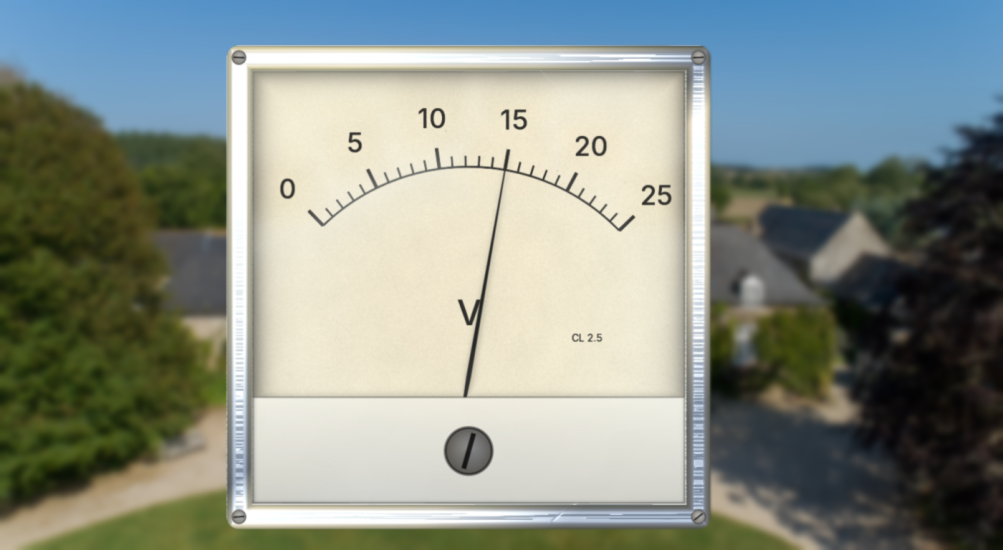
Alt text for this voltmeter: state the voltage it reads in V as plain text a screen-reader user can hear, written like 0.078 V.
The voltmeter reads 15 V
